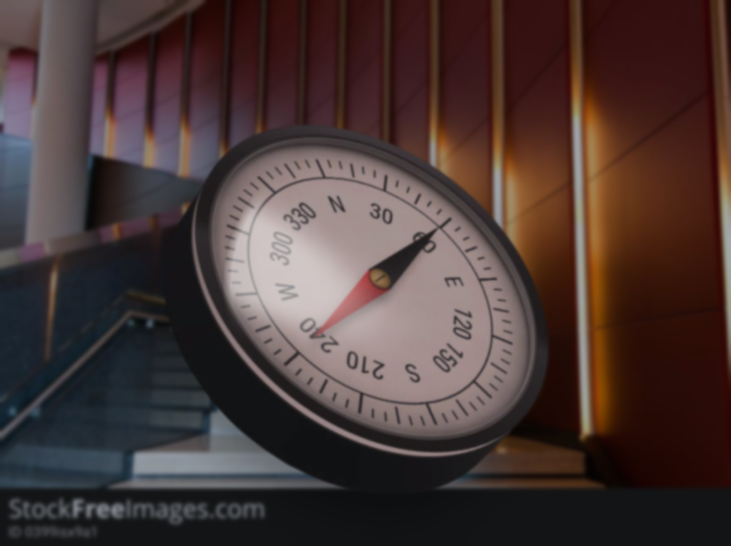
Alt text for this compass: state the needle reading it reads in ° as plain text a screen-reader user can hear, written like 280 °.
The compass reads 240 °
